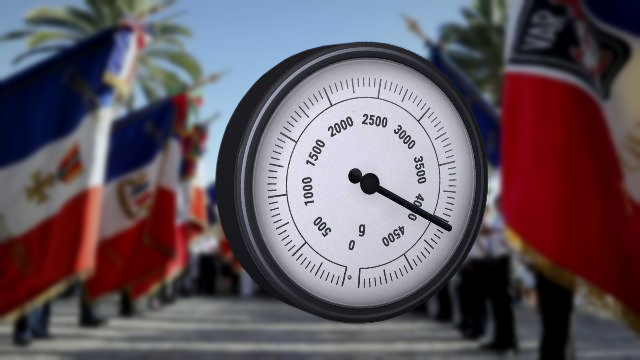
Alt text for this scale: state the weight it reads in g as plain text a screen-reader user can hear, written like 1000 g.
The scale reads 4050 g
